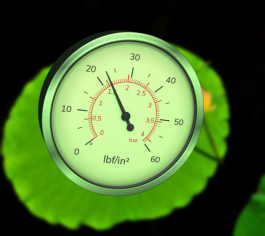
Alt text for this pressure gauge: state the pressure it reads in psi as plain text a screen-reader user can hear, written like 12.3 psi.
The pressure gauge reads 22.5 psi
